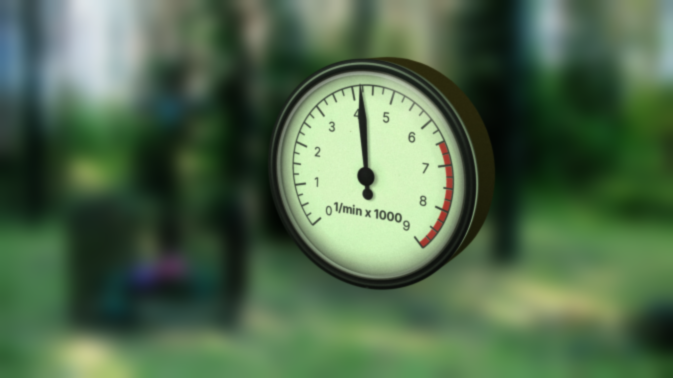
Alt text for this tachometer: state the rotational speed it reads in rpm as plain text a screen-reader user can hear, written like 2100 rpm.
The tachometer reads 4250 rpm
